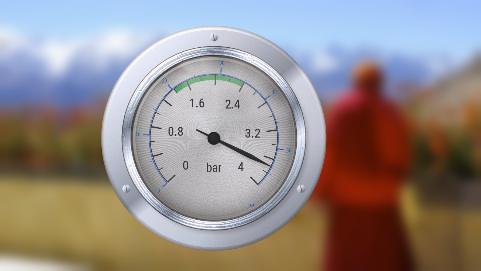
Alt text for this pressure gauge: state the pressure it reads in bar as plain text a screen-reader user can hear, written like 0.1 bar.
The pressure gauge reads 3.7 bar
